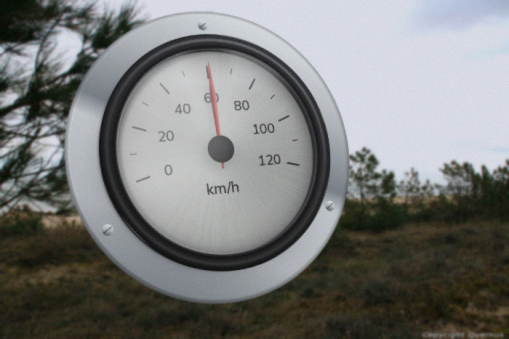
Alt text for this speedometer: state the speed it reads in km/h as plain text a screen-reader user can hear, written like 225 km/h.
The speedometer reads 60 km/h
